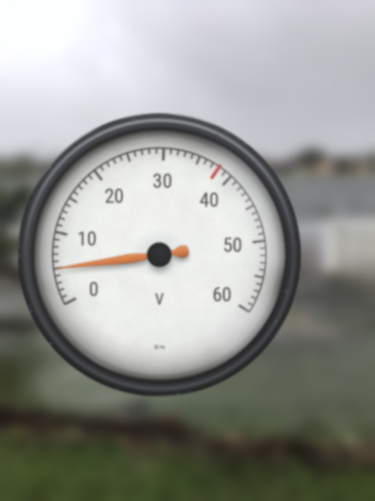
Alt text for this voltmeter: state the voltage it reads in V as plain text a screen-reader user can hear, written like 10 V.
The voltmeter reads 5 V
